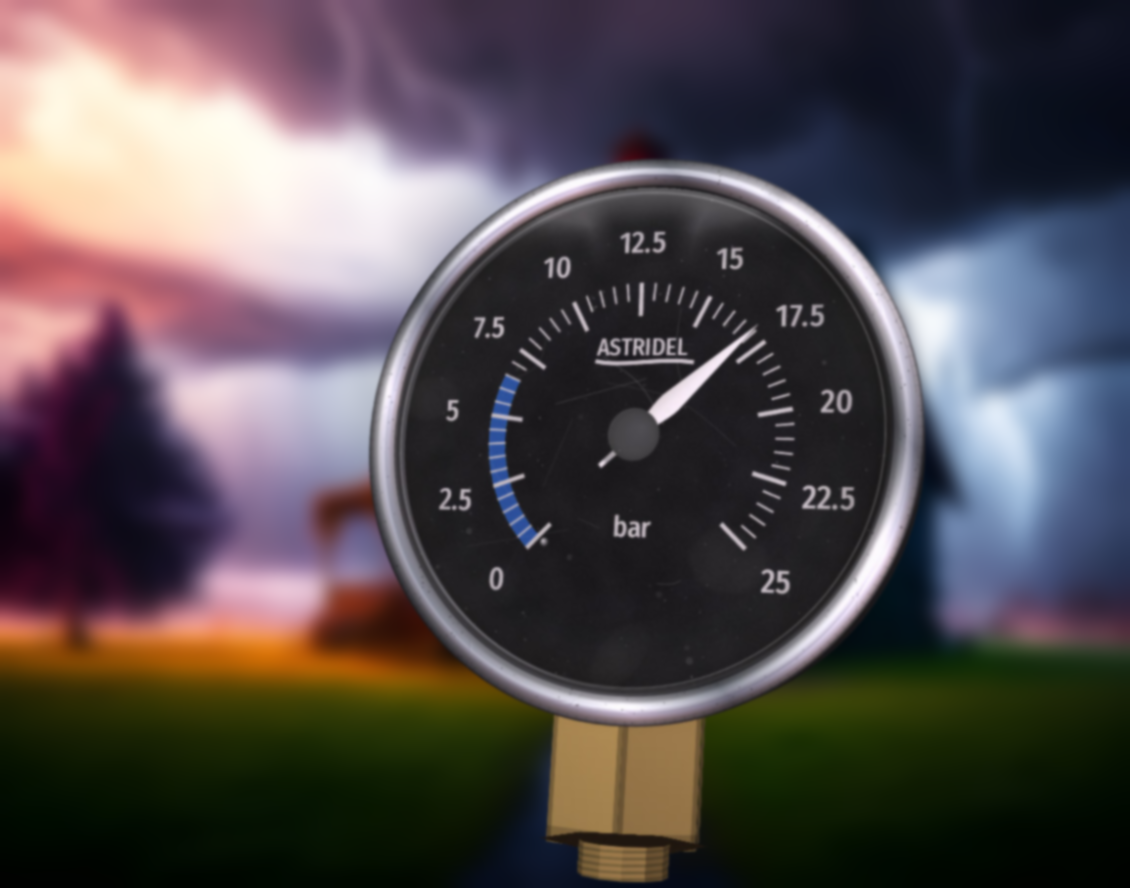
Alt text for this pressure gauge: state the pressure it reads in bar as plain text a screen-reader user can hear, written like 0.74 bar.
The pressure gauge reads 17 bar
